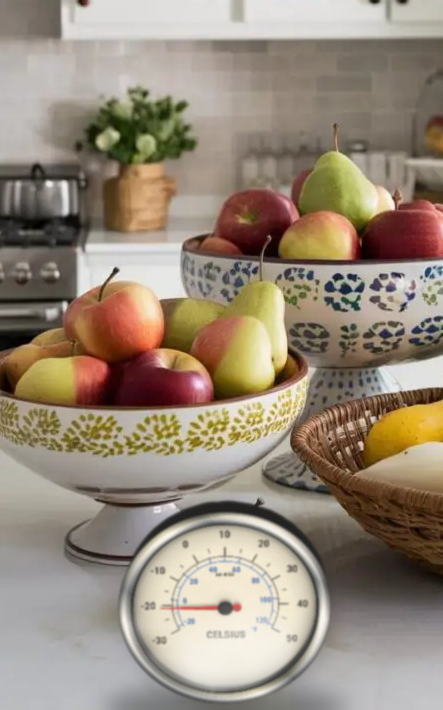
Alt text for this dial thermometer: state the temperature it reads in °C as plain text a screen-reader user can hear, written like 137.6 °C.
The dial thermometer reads -20 °C
